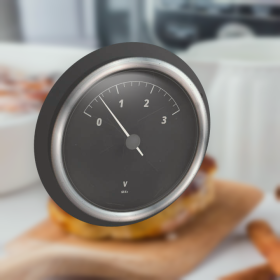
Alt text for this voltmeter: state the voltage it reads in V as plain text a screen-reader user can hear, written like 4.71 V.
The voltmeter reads 0.5 V
